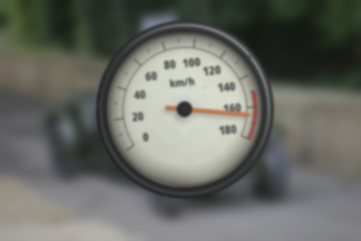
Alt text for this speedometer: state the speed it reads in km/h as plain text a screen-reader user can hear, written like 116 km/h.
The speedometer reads 165 km/h
